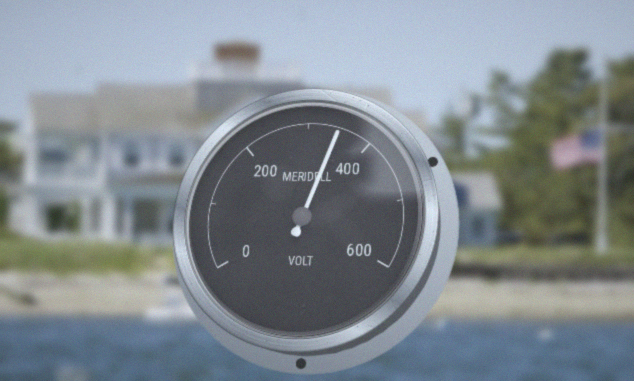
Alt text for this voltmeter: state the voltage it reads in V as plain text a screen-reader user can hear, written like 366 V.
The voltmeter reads 350 V
